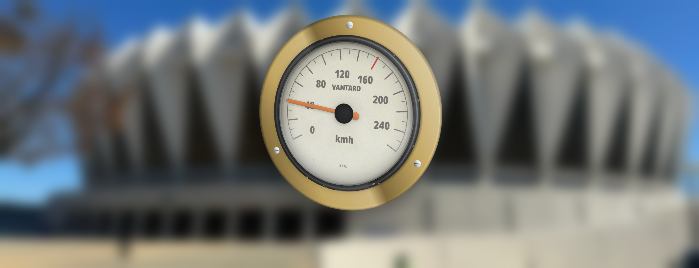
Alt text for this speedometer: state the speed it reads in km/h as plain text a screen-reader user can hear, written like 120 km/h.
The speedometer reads 40 km/h
